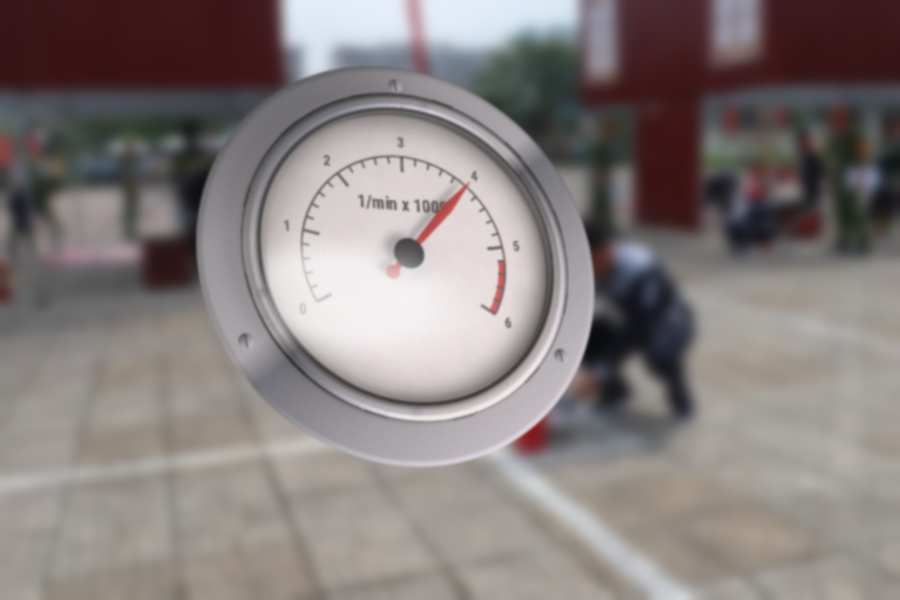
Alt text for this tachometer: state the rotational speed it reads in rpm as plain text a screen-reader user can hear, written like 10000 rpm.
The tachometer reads 4000 rpm
